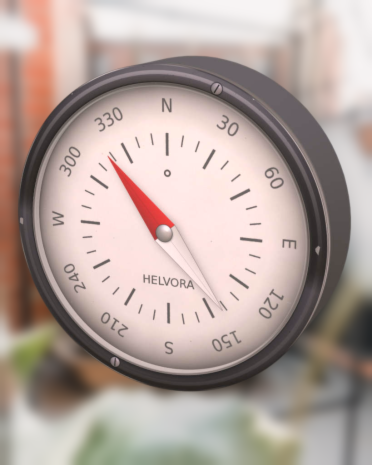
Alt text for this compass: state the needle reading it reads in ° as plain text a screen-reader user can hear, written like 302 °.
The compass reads 320 °
